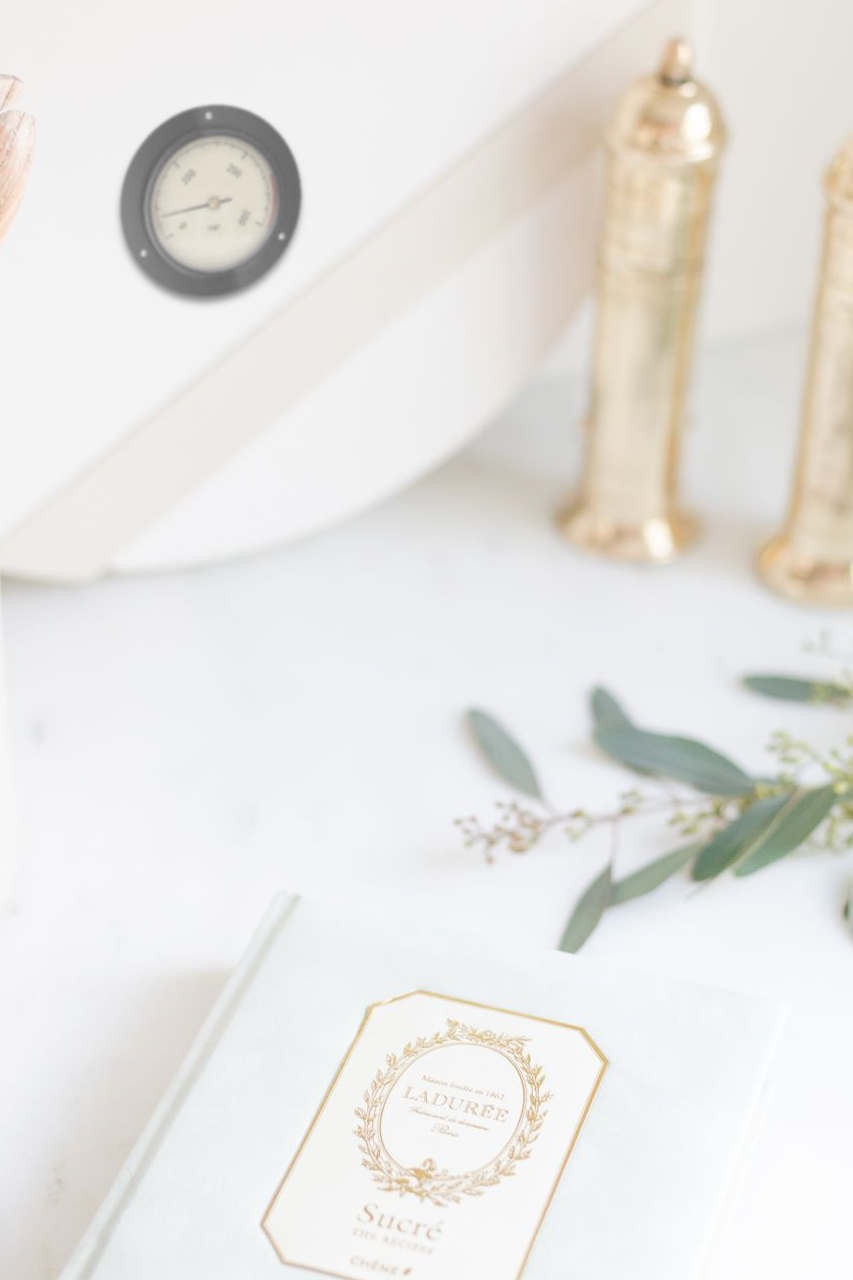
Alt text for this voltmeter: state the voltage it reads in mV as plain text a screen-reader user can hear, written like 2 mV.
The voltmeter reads 30 mV
